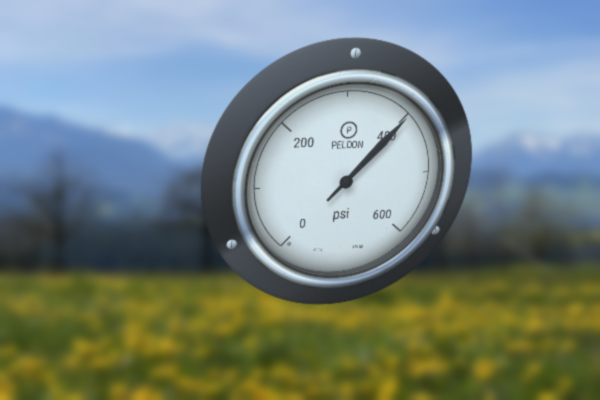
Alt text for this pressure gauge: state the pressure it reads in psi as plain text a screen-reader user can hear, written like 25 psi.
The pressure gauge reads 400 psi
